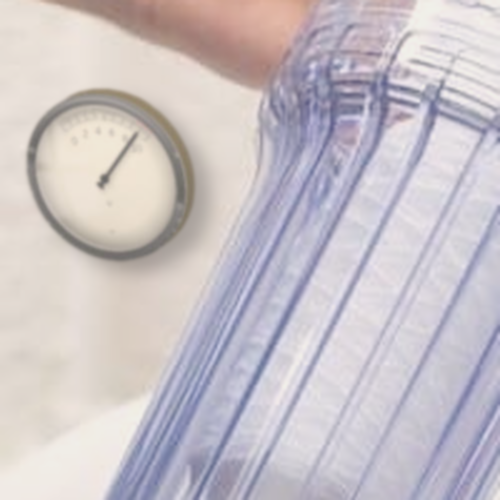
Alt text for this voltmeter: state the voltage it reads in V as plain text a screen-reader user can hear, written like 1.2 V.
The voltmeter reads 9 V
